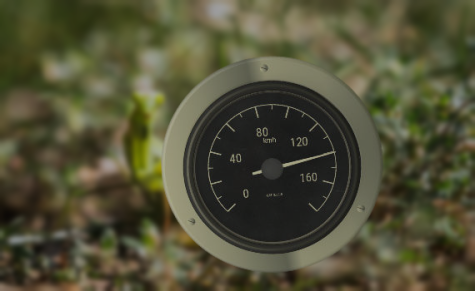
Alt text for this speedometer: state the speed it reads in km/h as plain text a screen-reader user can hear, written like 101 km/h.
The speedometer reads 140 km/h
